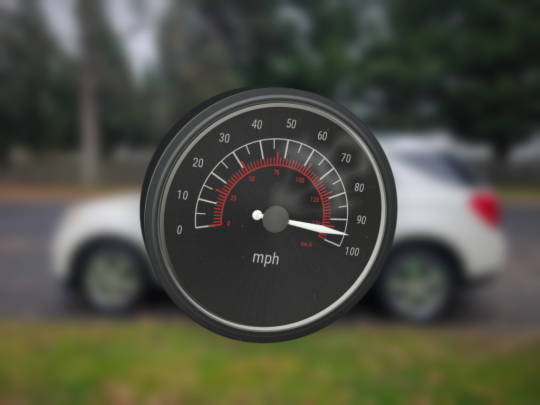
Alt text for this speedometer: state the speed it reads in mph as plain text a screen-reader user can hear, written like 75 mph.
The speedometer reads 95 mph
